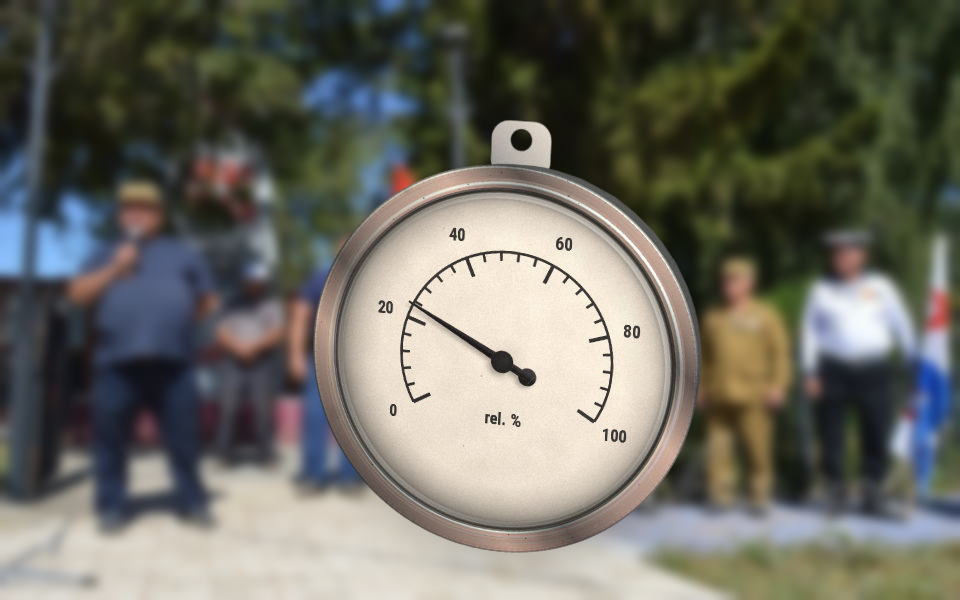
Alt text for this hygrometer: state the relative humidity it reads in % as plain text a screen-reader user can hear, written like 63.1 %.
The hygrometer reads 24 %
